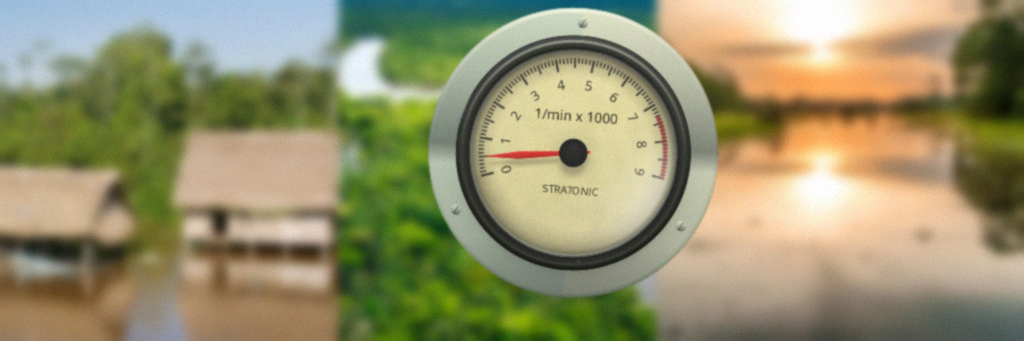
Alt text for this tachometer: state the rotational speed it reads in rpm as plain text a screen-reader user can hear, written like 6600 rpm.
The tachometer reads 500 rpm
